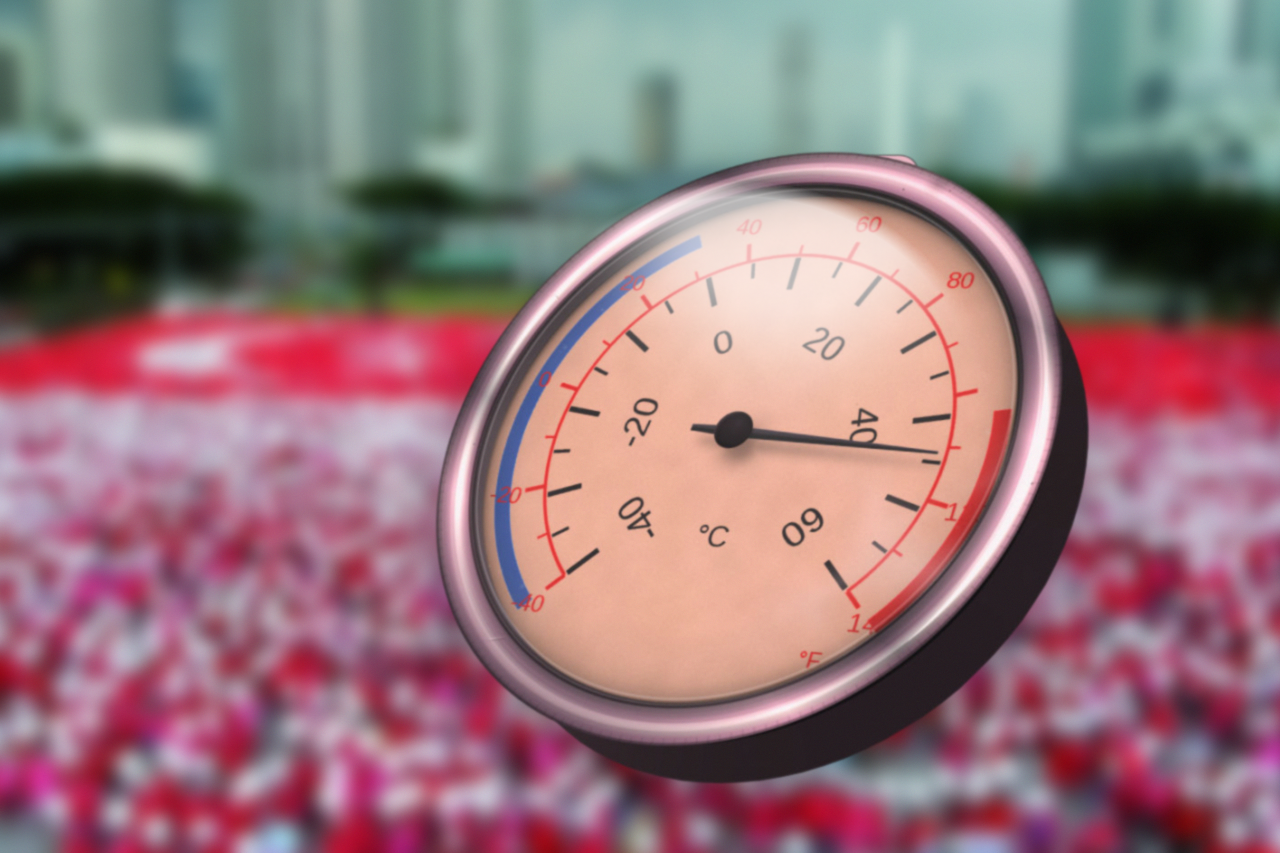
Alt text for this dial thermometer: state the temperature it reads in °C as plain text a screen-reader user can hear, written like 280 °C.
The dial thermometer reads 45 °C
